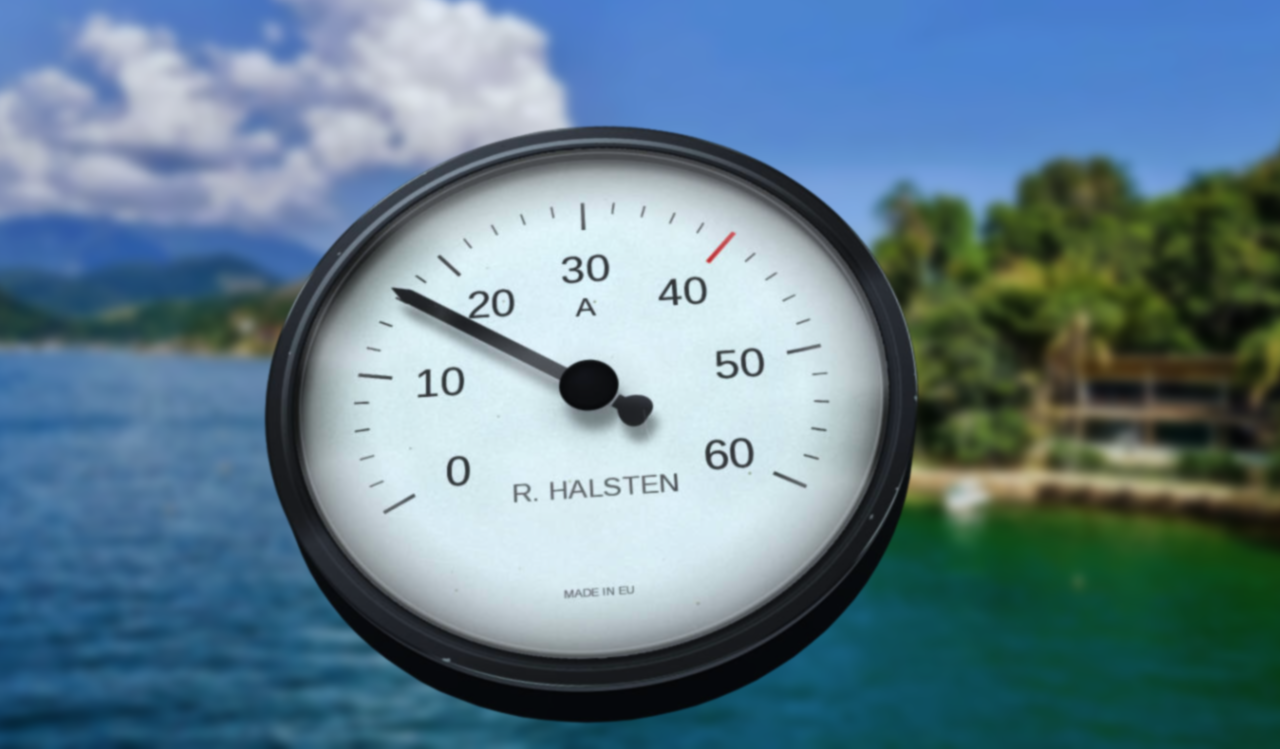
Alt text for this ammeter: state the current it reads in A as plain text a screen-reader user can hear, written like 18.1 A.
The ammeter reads 16 A
